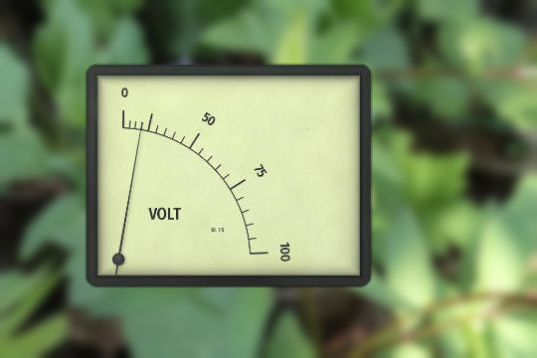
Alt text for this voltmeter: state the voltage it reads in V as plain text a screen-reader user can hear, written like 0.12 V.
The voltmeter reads 20 V
